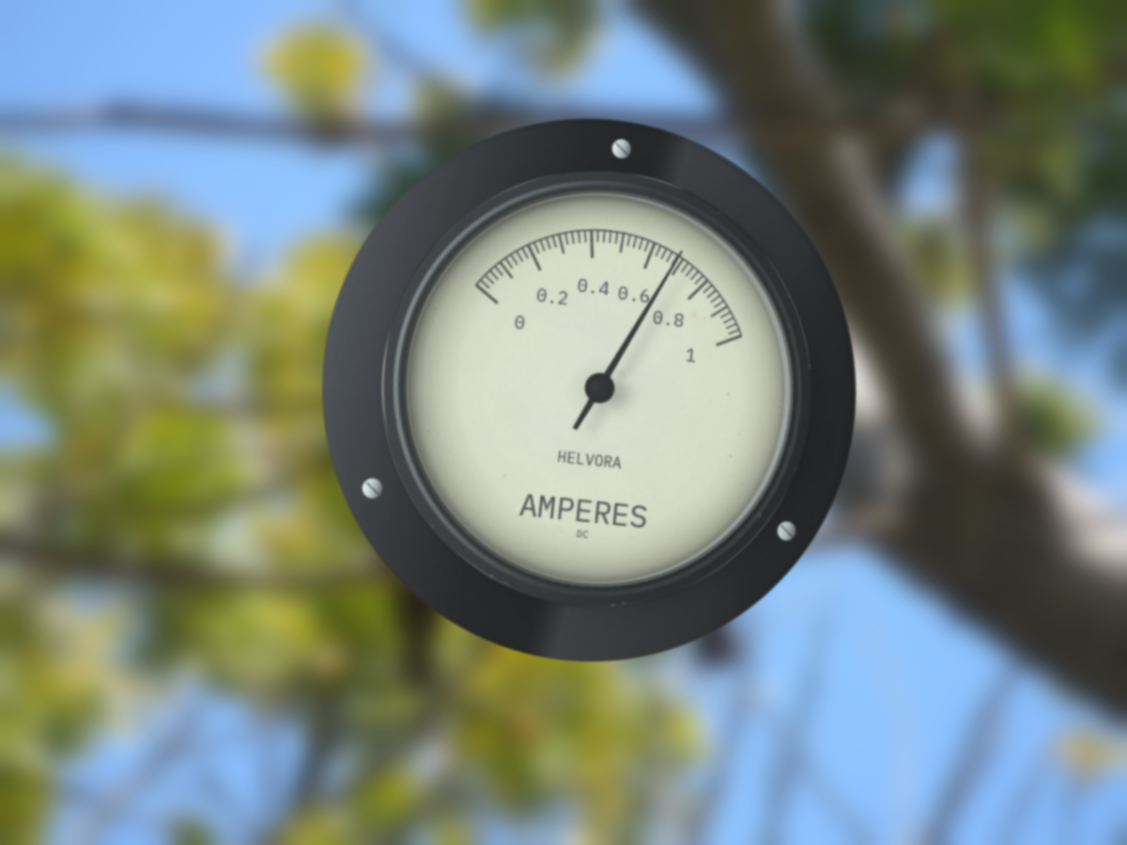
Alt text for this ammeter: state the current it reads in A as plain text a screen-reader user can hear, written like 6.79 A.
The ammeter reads 0.68 A
